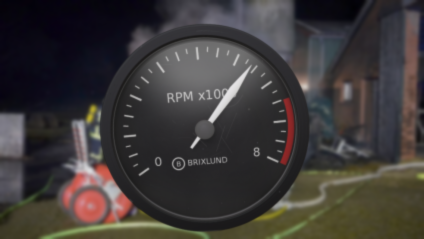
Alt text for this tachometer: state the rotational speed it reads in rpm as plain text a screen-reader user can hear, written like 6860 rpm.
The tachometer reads 5375 rpm
